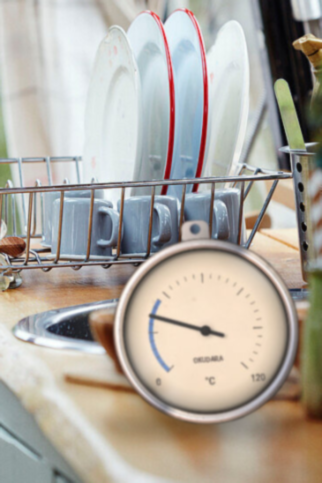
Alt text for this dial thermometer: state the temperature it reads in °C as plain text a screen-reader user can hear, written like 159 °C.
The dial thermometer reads 28 °C
